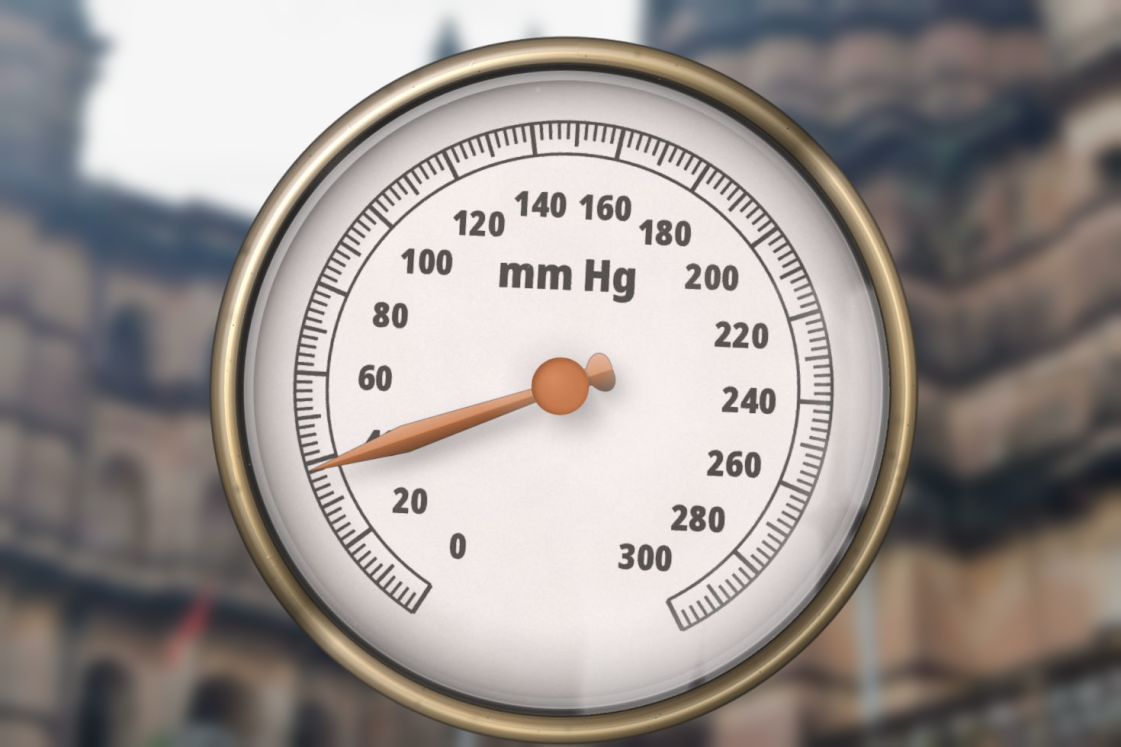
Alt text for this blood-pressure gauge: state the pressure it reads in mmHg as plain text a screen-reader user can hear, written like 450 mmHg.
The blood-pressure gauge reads 38 mmHg
